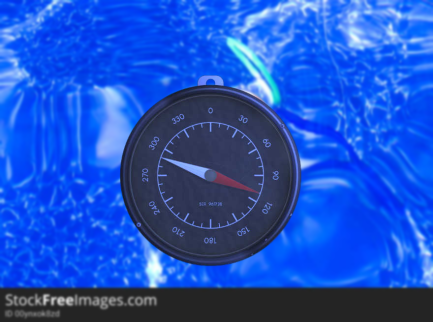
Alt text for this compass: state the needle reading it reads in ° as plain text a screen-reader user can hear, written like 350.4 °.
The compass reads 110 °
